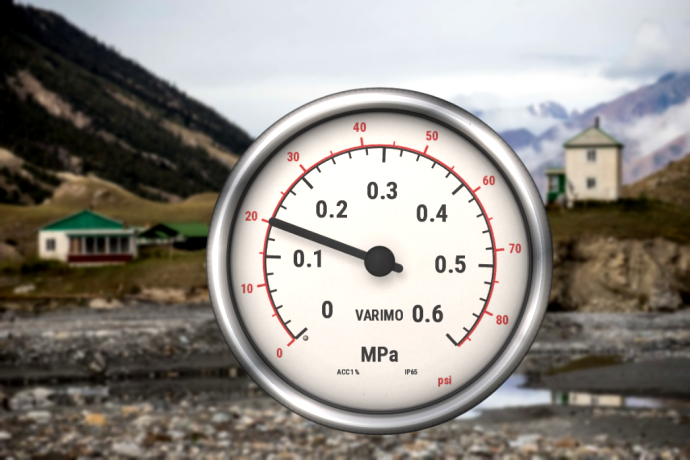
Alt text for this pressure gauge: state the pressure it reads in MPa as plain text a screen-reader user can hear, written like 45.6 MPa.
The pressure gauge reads 0.14 MPa
